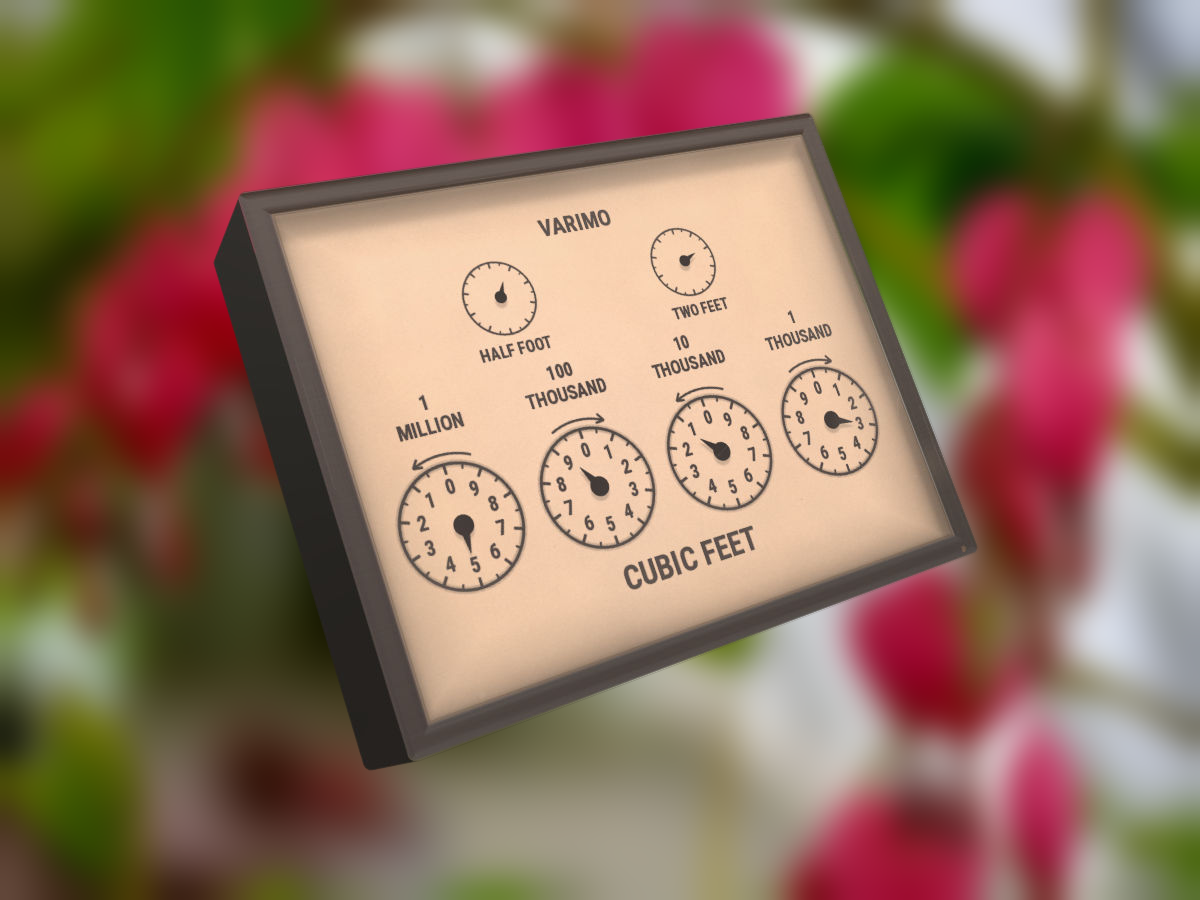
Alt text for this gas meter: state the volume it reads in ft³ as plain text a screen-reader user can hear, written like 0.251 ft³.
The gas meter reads 491300 ft³
